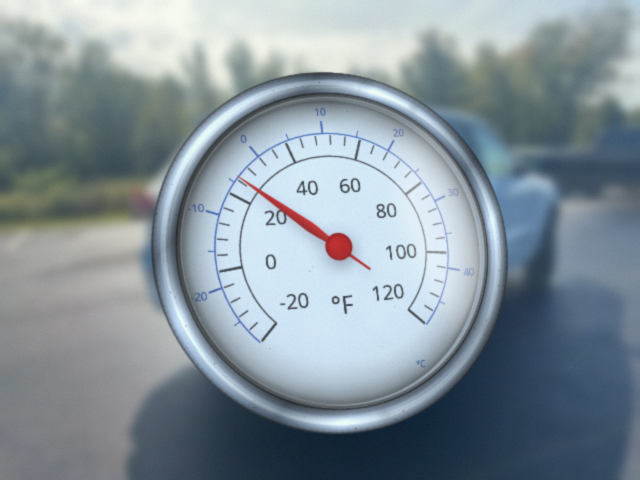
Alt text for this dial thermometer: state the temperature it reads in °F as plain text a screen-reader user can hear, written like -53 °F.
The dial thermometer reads 24 °F
